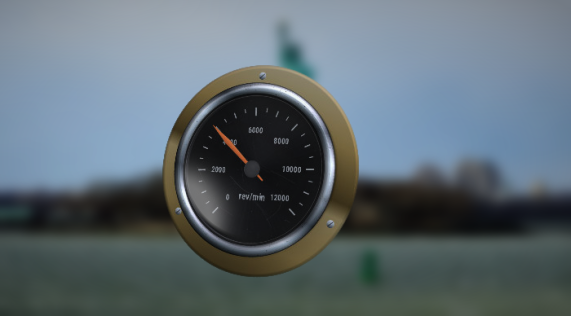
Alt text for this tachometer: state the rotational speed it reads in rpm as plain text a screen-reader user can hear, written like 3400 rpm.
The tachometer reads 4000 rpm
